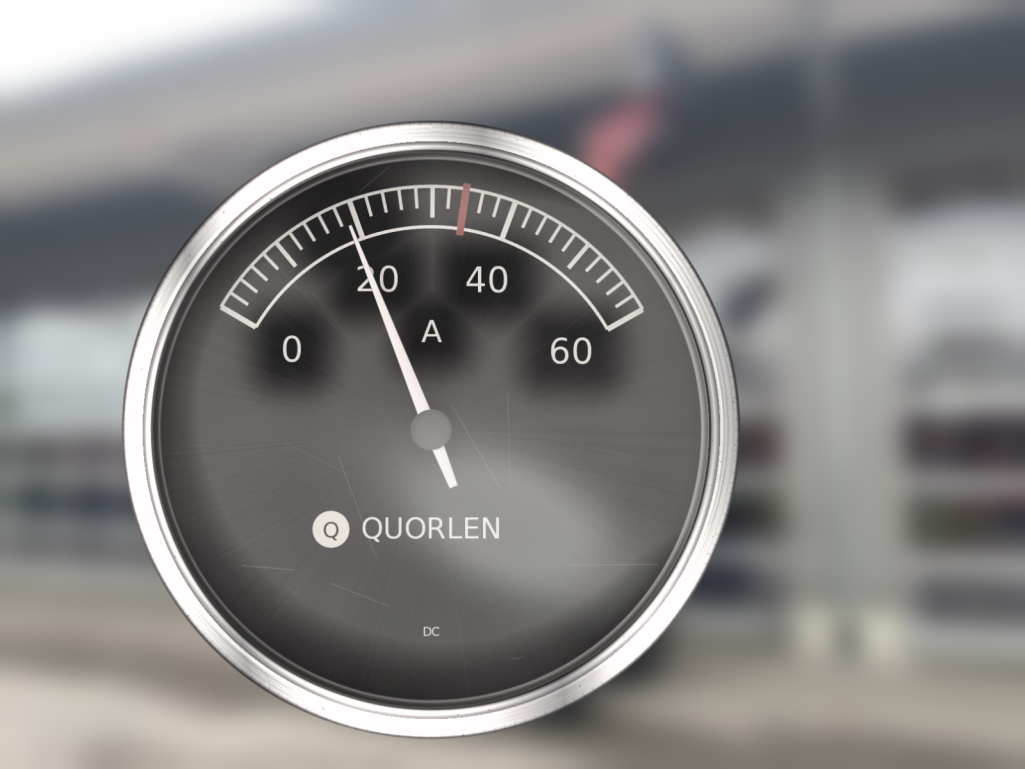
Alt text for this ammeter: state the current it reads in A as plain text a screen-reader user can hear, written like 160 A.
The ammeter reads 19 A
